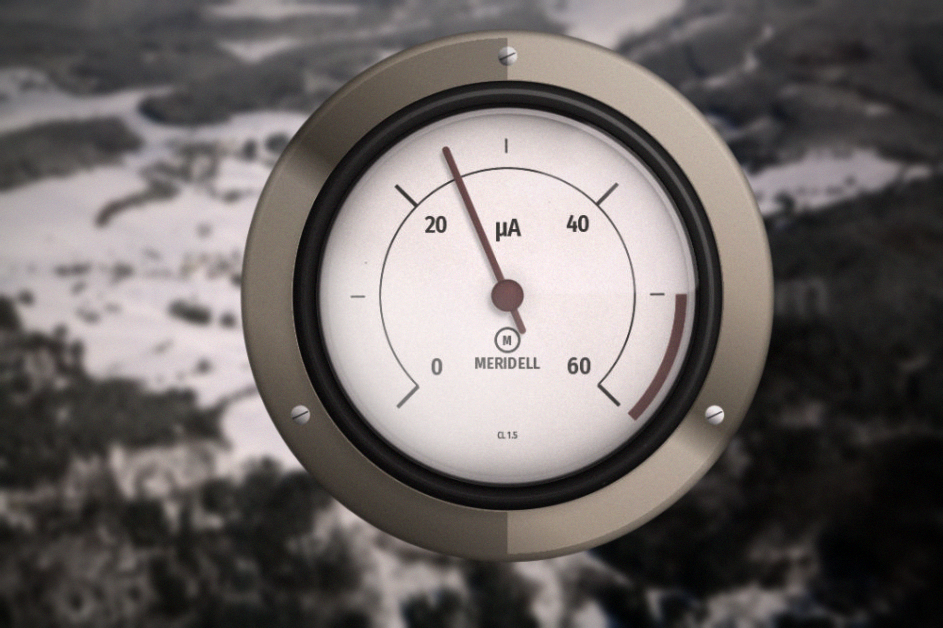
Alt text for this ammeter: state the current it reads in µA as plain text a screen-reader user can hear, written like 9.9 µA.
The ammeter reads 25 µA
